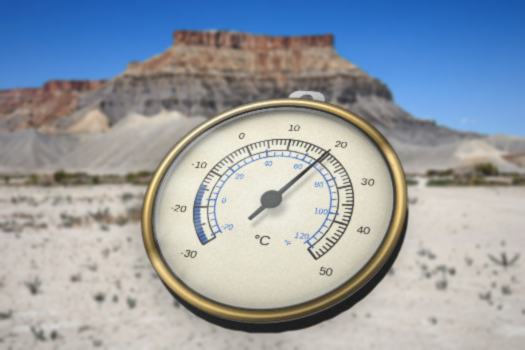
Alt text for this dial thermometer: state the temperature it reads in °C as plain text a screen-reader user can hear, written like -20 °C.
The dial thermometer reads 20 °C
